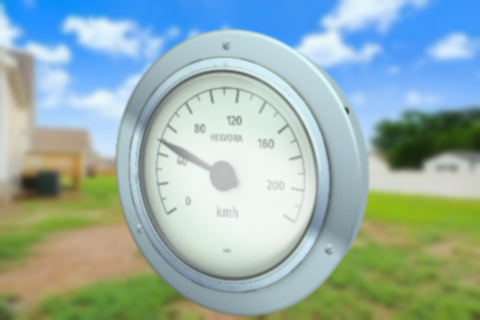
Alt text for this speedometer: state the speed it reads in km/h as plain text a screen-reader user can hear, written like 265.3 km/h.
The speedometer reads 50 km/h
